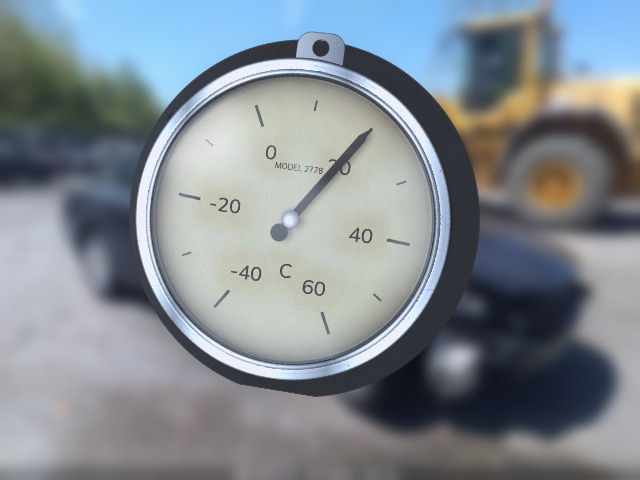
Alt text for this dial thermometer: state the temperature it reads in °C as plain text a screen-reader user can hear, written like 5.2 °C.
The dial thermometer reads 20 °C
